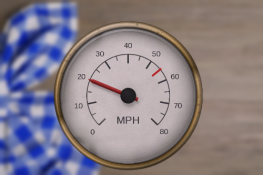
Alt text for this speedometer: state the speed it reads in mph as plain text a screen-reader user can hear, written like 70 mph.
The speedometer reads 20 mph
